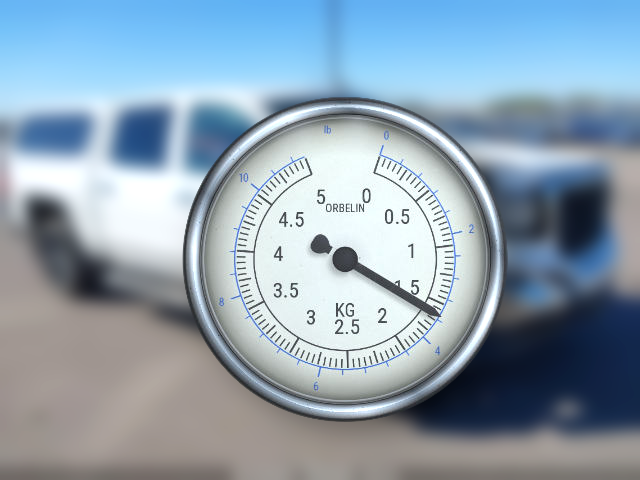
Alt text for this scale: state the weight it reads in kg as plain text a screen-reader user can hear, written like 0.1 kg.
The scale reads 1.6 kg
